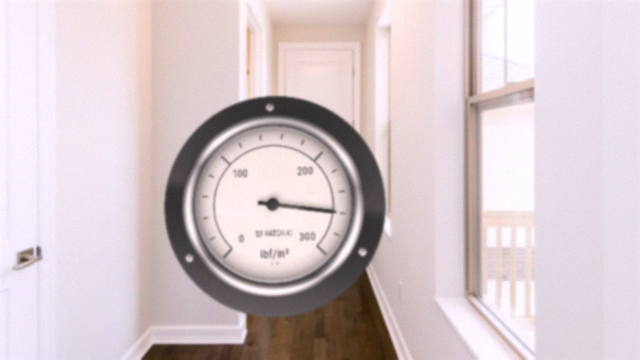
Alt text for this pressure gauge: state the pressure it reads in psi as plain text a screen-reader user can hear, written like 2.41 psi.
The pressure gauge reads 260 psi
